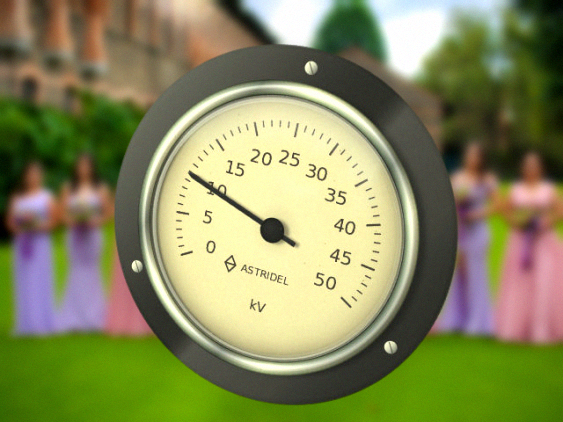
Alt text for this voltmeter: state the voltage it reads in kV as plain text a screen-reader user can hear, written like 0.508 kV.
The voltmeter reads 10 kV
